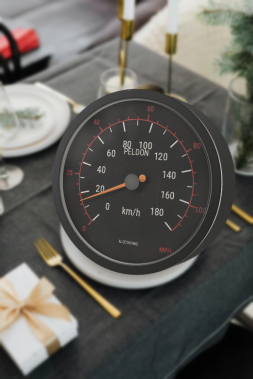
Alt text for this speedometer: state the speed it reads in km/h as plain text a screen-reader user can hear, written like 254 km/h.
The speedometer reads 15 km/h
